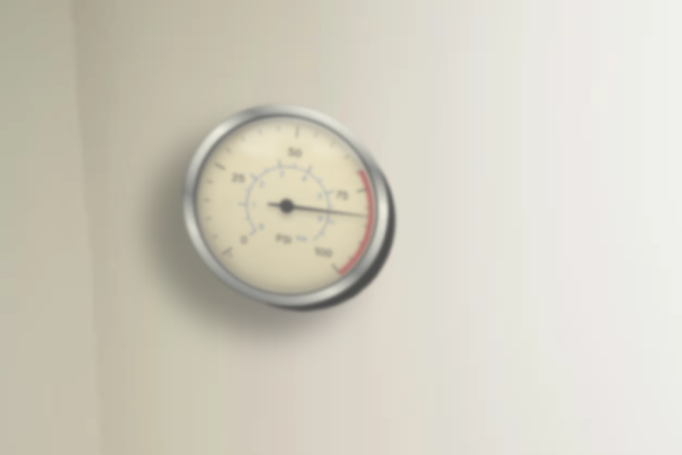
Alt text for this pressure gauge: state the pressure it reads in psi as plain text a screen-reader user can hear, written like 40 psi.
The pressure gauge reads 82.5 psi
